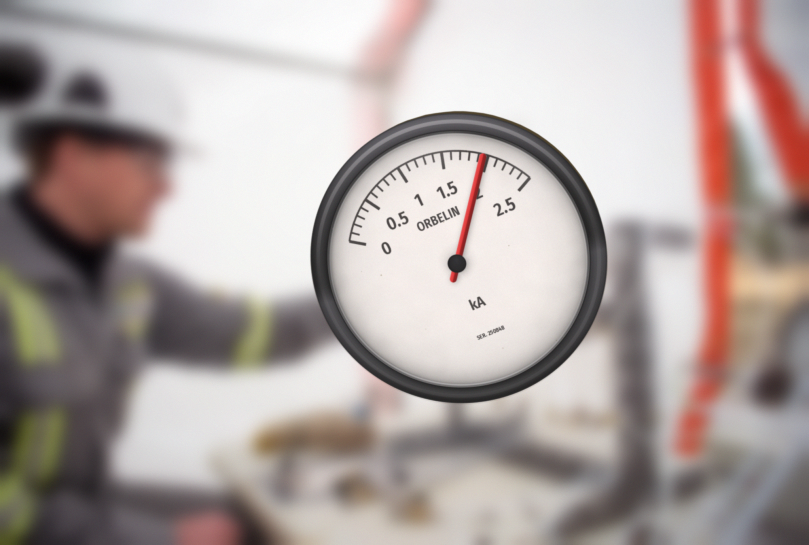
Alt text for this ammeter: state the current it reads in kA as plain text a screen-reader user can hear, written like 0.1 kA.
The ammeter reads 1.95 kA
